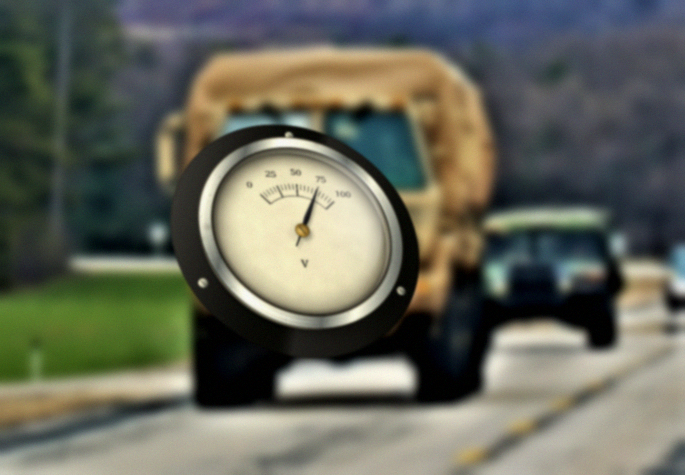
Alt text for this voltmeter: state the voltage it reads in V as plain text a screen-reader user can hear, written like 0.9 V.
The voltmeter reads 75 V
